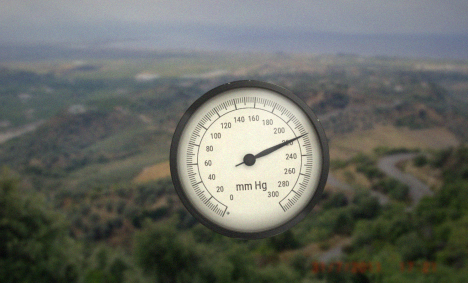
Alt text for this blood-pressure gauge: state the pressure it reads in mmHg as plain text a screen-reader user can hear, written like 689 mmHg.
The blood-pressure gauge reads 220 mmHg
